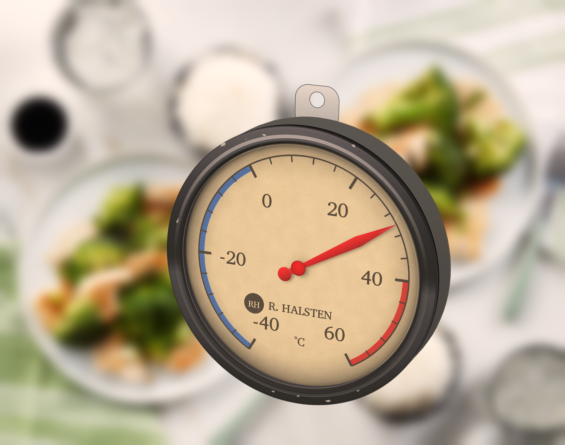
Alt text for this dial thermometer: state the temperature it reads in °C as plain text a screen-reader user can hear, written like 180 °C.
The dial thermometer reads 30 °C
